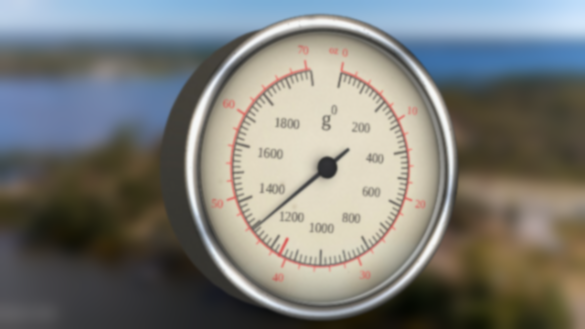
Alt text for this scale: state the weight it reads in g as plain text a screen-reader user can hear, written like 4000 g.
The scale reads 1300 g
